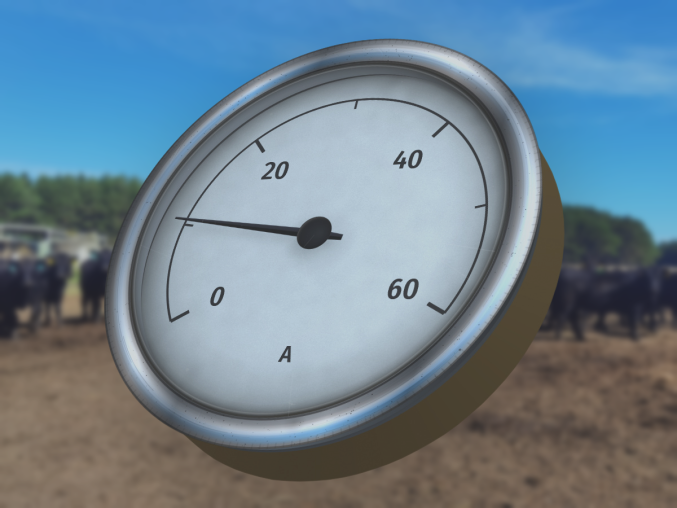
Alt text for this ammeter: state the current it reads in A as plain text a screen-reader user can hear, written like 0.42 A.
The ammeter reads 10 A
